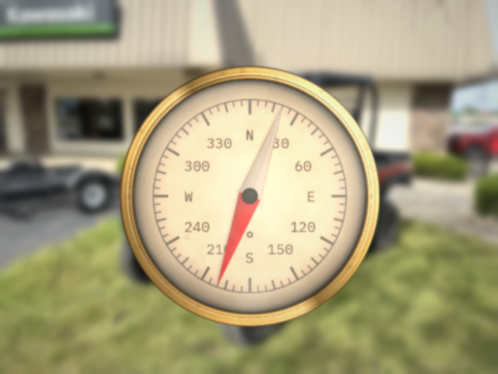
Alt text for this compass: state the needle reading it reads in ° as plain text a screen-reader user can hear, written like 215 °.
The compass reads 200 °
